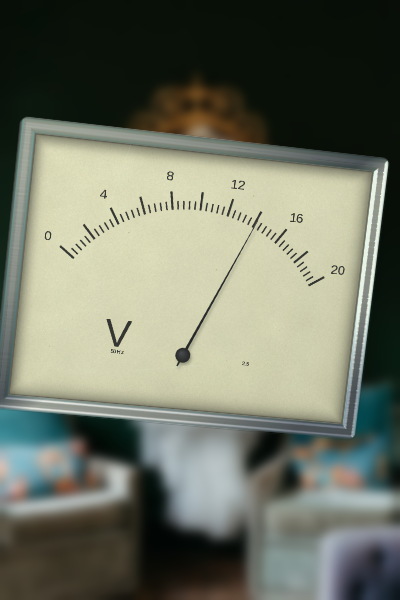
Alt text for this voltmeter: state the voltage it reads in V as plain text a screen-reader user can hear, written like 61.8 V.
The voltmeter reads 14 V
